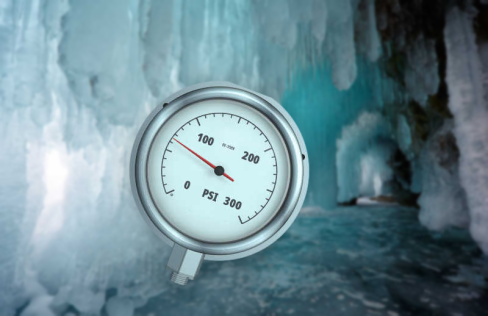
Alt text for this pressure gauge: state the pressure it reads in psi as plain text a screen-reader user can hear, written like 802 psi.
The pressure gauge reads 65 psi
